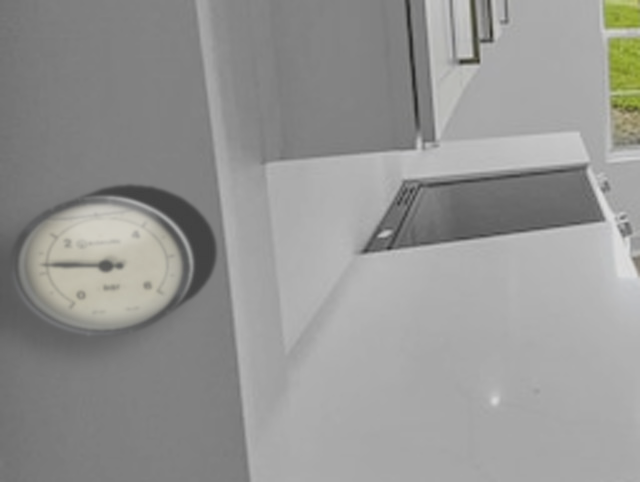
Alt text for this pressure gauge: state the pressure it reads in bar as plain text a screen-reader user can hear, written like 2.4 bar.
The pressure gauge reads 1.25 bar
